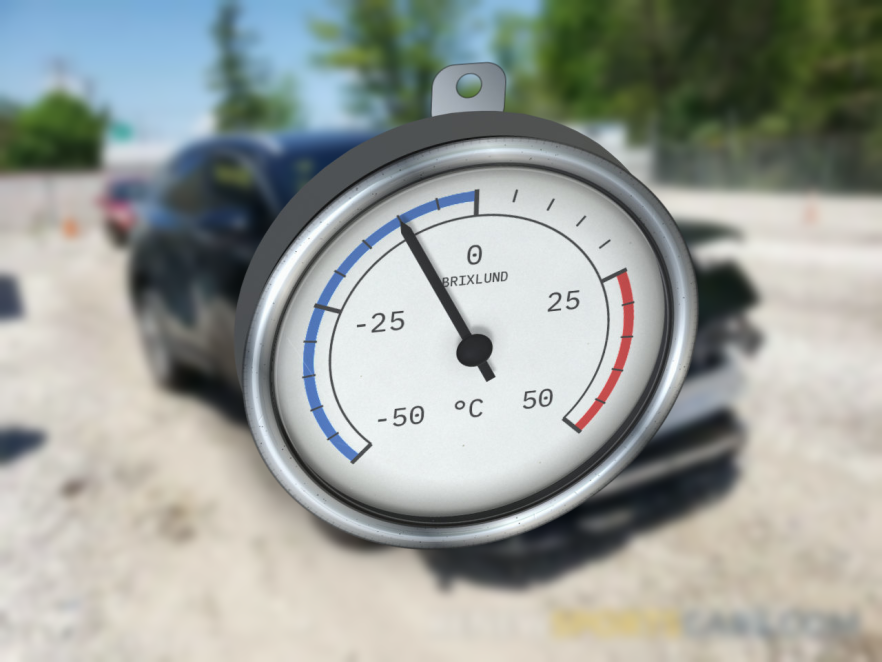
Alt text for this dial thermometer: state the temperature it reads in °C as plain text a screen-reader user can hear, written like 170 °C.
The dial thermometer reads -10 °C
